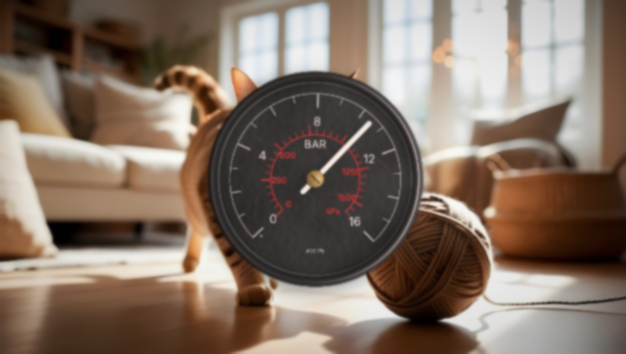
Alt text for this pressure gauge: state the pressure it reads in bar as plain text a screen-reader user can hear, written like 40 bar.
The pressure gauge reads 10.5 bar
